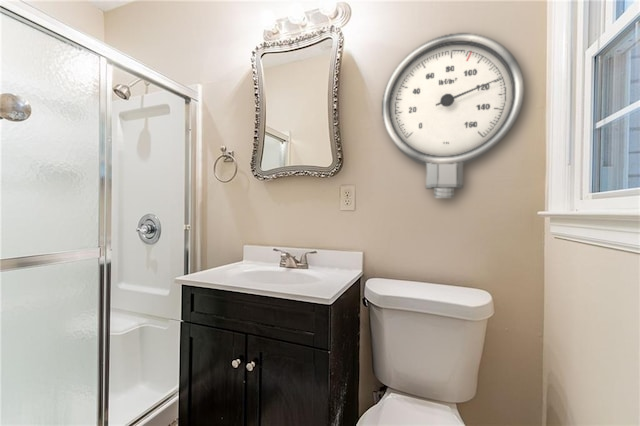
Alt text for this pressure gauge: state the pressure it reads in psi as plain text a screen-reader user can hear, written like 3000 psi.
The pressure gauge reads 120 psi
